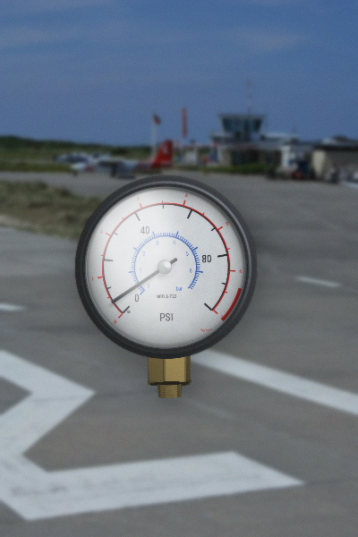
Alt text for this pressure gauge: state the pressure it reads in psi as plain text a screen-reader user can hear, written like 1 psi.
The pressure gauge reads 5 psi
